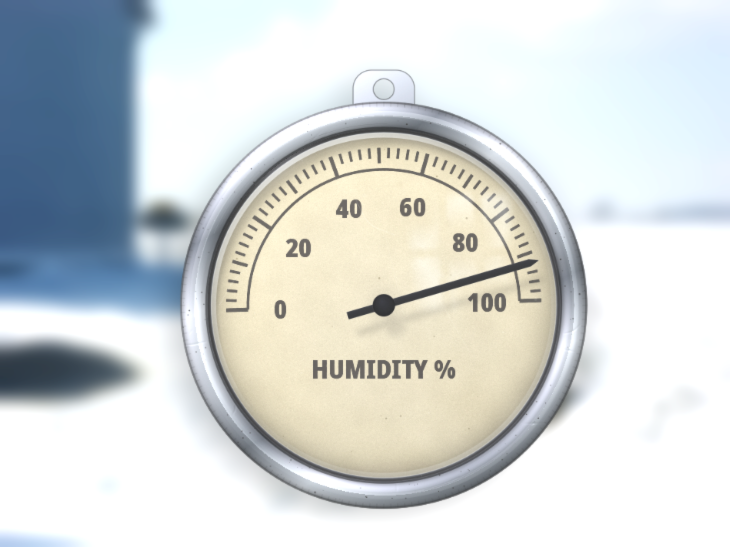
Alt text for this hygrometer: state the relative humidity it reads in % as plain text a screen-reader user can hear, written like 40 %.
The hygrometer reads 92 %
